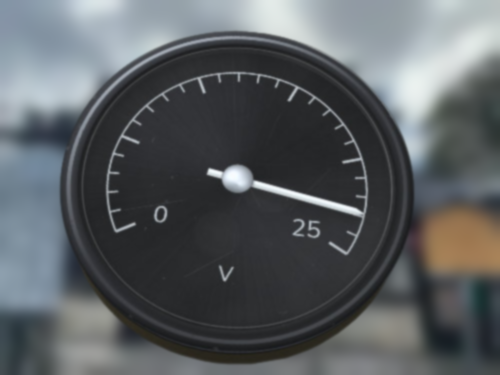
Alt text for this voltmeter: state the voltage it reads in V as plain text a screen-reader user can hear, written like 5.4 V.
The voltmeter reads 23 V
